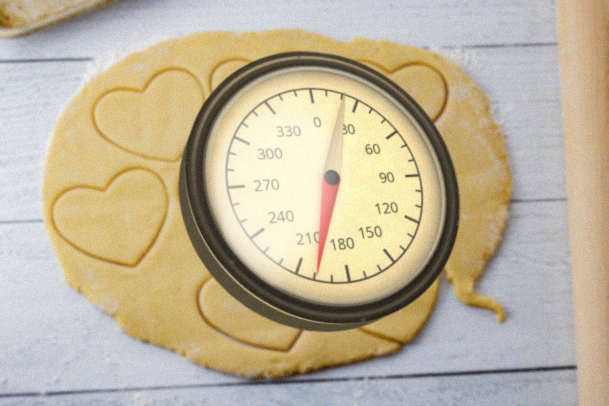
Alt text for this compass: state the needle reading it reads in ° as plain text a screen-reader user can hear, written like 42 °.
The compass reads 200 °
